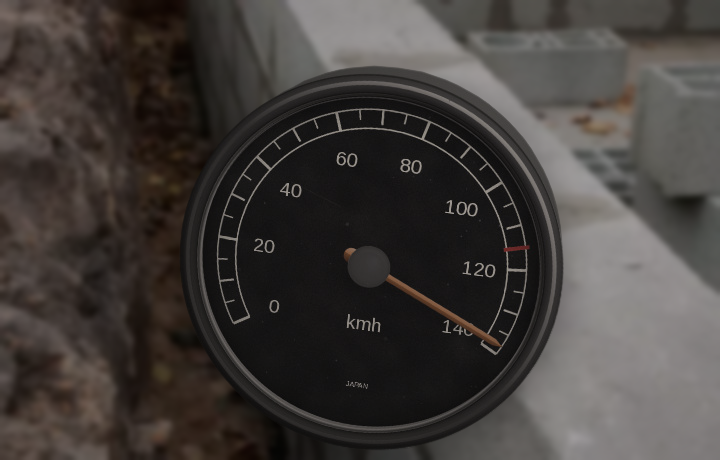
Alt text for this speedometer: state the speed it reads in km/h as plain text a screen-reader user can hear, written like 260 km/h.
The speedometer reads 137.5 km/h
